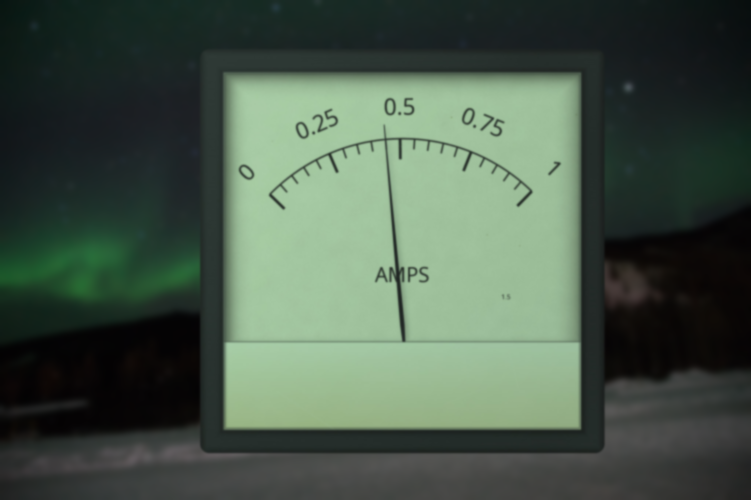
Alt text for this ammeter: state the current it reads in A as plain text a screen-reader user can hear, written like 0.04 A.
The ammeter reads 0.45 A
